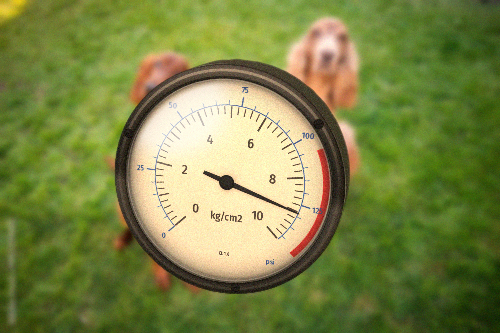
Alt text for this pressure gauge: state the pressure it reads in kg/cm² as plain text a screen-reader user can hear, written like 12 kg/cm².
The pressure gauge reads 9 kg/cm²
